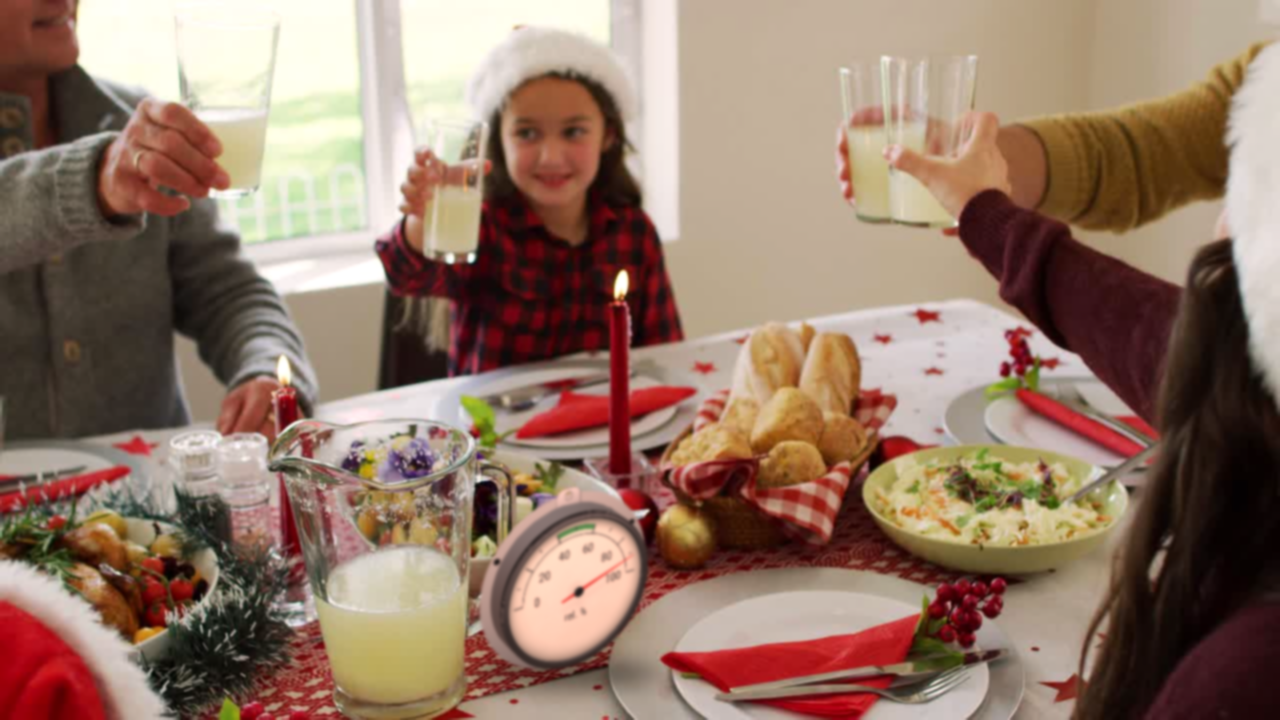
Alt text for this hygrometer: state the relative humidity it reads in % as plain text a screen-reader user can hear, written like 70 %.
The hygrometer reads 90 %
